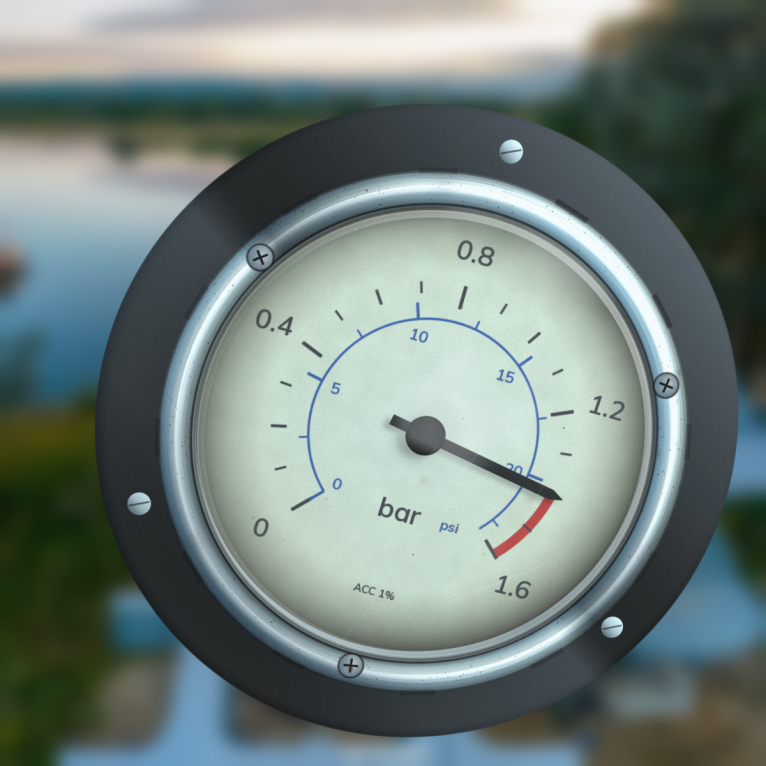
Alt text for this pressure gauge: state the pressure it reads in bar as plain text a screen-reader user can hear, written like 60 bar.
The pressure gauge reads 1.4 bar
